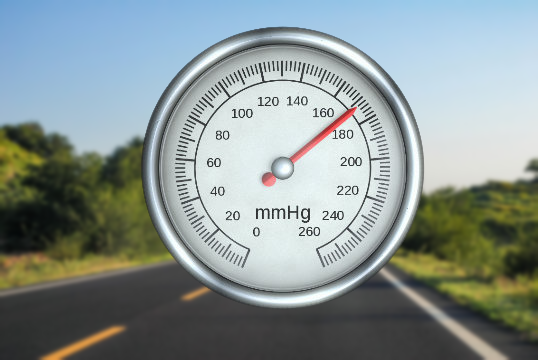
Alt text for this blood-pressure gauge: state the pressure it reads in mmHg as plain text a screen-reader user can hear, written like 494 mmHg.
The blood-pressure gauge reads 172 mmHg
